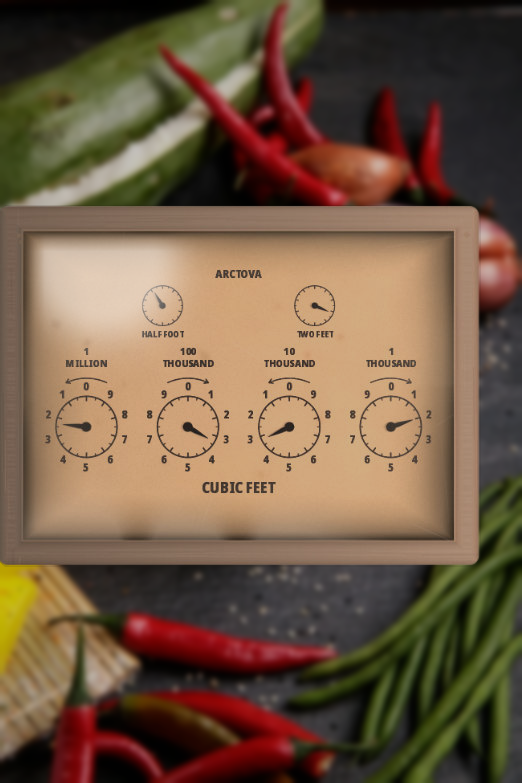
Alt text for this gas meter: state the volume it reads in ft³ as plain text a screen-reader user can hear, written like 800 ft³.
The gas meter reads 233200 ft³
